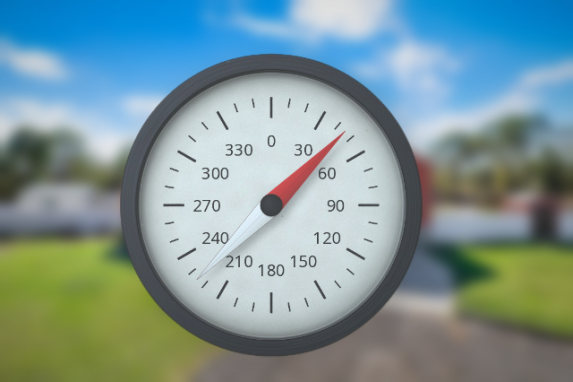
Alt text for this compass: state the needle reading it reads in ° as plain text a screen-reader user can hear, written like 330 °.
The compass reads 45 °
